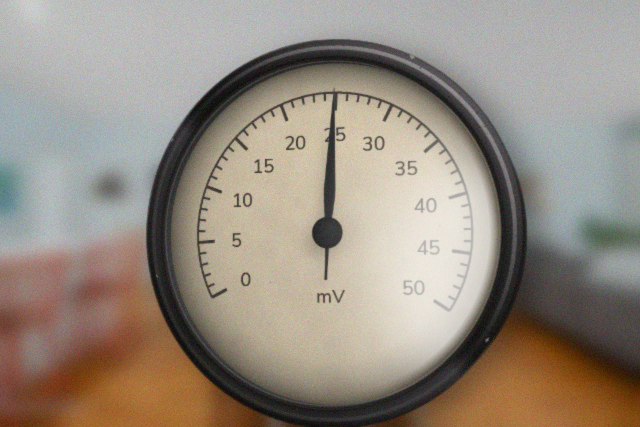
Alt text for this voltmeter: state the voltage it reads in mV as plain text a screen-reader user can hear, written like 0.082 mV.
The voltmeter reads 25 mV
